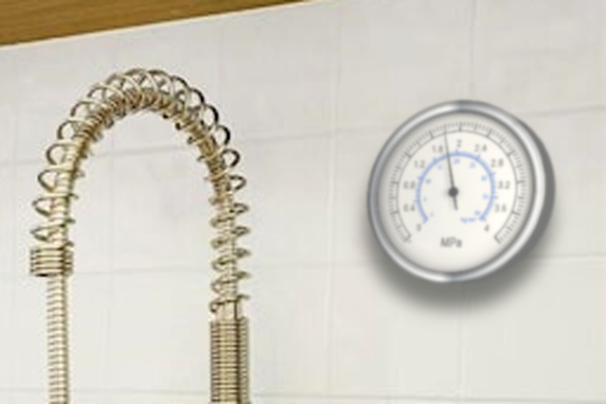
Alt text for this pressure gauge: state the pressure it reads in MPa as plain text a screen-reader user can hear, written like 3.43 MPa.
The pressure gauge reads 1.8 MPa
